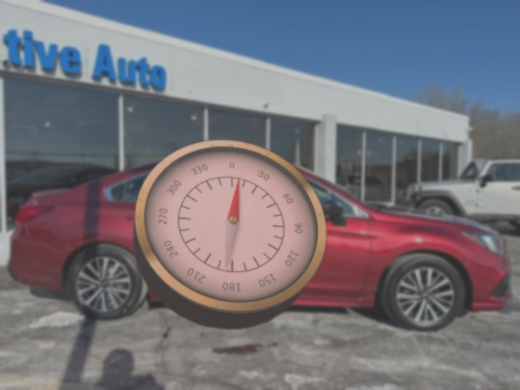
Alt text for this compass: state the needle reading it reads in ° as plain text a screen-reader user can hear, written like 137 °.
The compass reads 7.5 °
